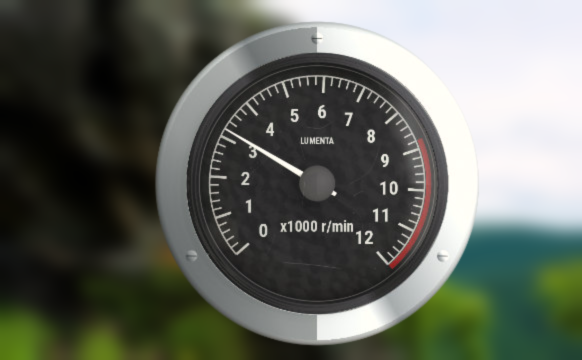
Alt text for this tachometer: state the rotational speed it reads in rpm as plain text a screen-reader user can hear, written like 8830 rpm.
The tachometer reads 3200 rpm
